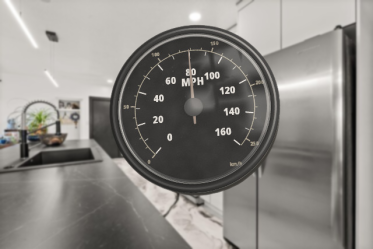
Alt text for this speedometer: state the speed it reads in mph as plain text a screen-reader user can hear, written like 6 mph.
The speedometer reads 80 mph
